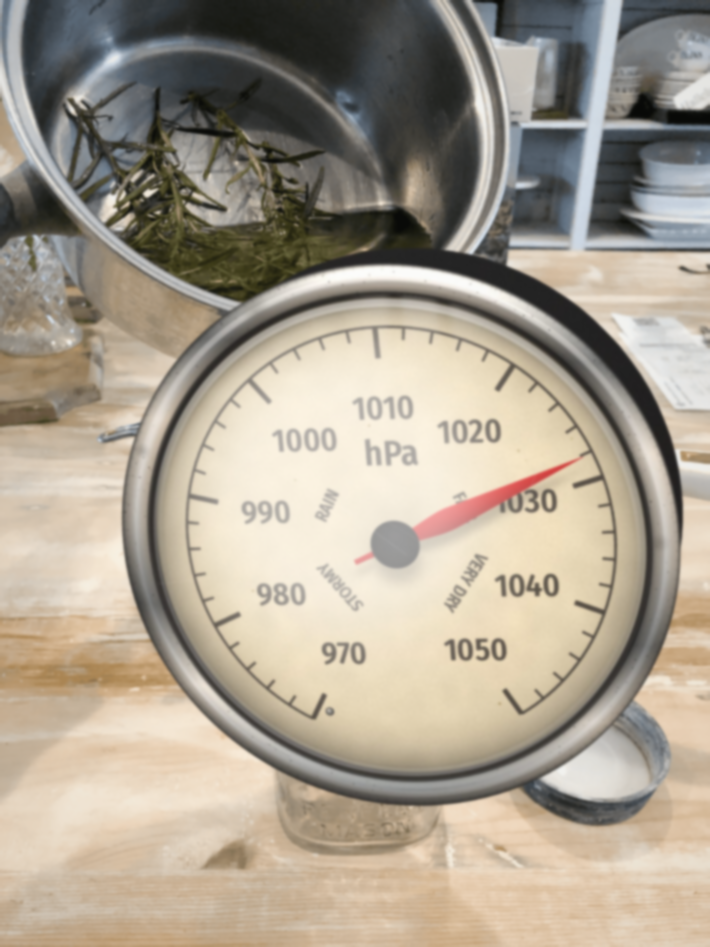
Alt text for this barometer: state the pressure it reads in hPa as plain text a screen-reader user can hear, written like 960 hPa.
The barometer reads 1028 hPa
